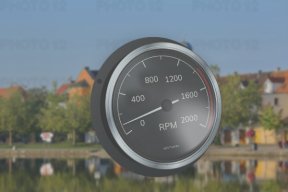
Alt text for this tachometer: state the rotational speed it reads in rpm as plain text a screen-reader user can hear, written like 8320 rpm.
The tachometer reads 100 rpm
